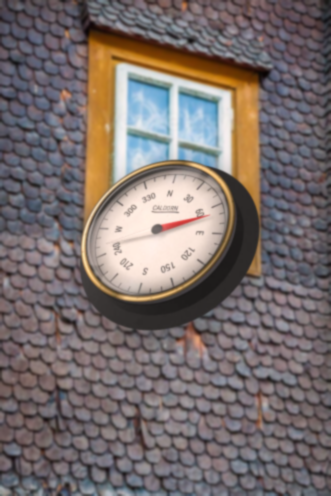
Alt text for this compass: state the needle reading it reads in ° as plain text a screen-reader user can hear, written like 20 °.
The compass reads 70 °
